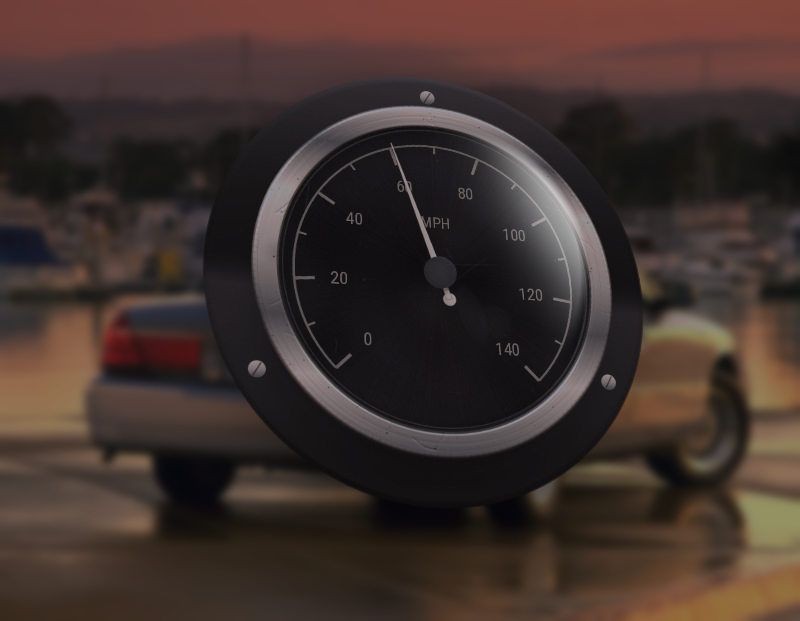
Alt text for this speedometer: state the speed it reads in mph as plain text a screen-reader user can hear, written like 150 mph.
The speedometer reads 60 mph
